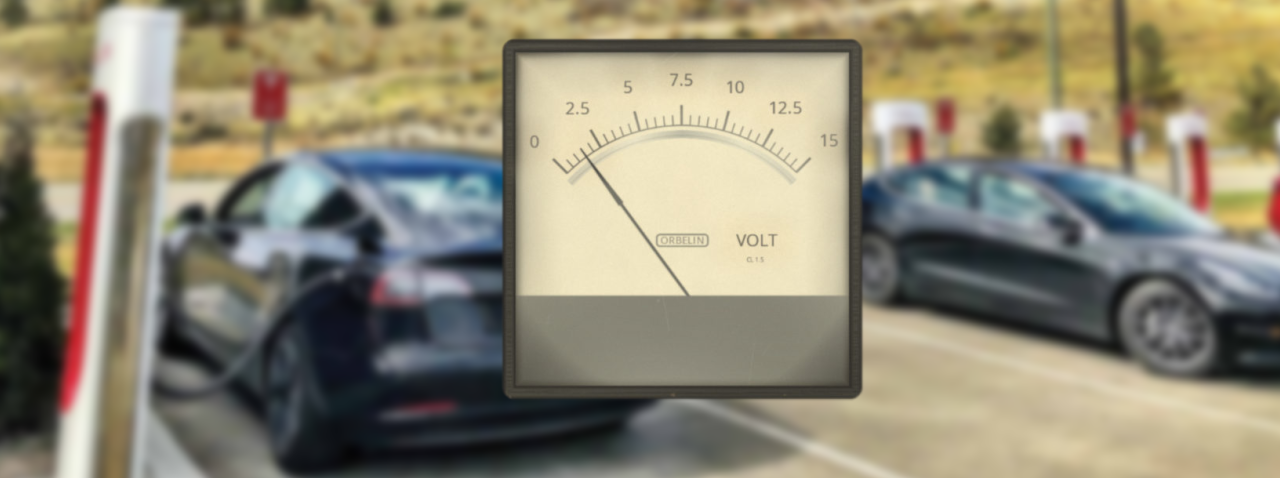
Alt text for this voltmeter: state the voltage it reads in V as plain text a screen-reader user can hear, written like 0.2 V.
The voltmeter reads 1.5 V
